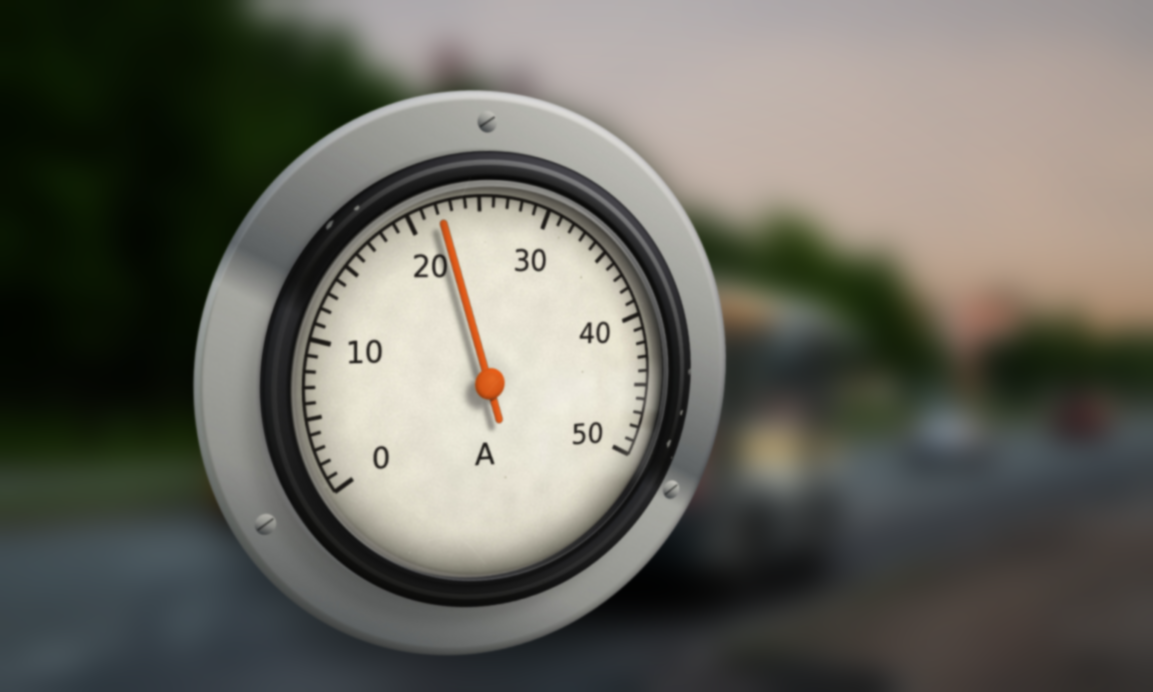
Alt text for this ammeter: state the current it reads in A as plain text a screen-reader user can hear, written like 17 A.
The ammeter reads 22 A
